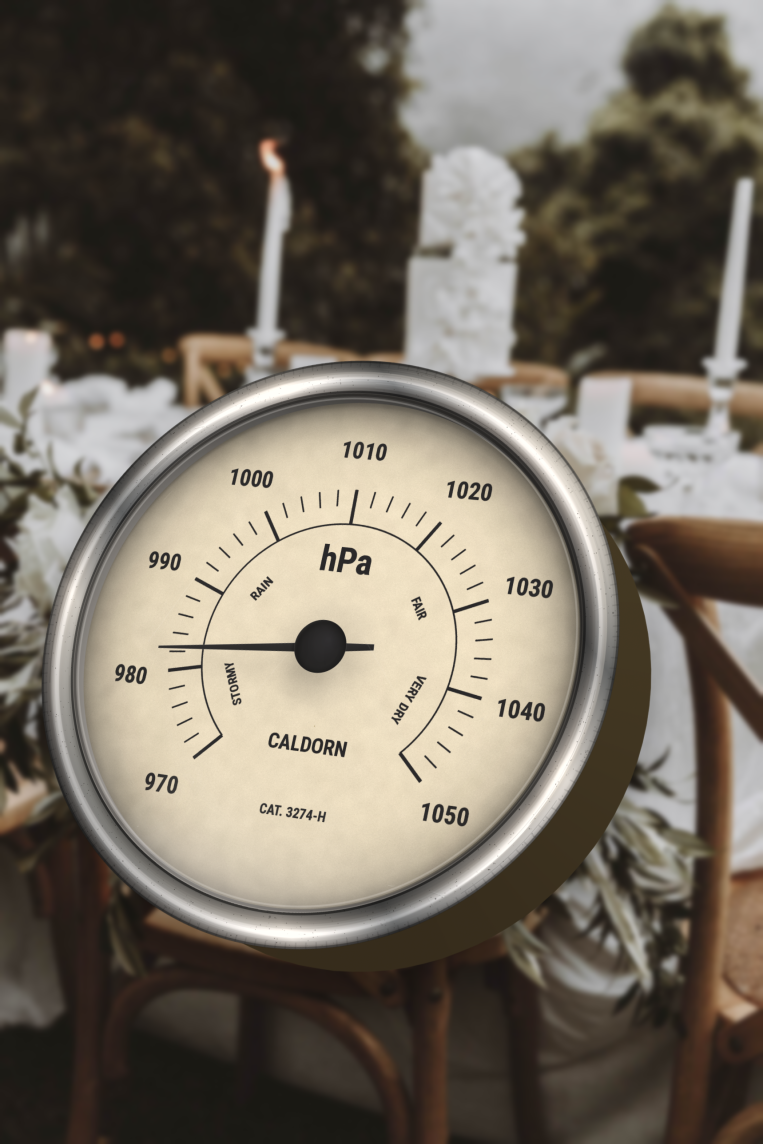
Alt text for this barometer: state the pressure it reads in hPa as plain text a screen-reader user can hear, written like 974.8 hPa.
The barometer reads 982 hPa
